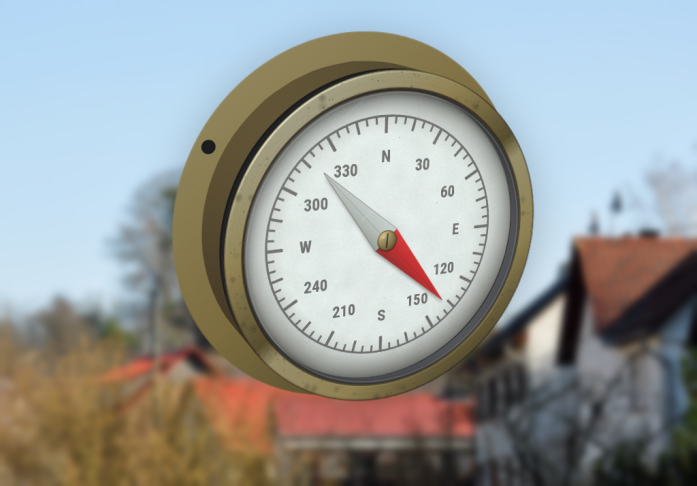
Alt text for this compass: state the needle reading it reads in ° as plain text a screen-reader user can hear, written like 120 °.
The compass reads 137.5 °
